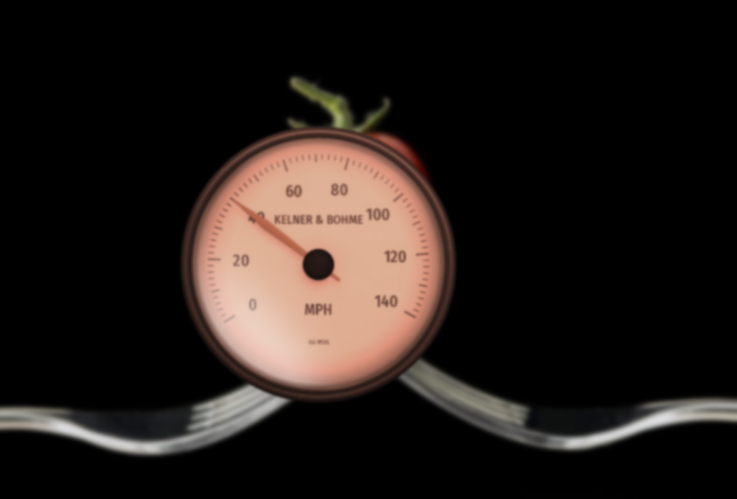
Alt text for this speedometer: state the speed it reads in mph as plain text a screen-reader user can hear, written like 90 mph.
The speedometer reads 40 mph
